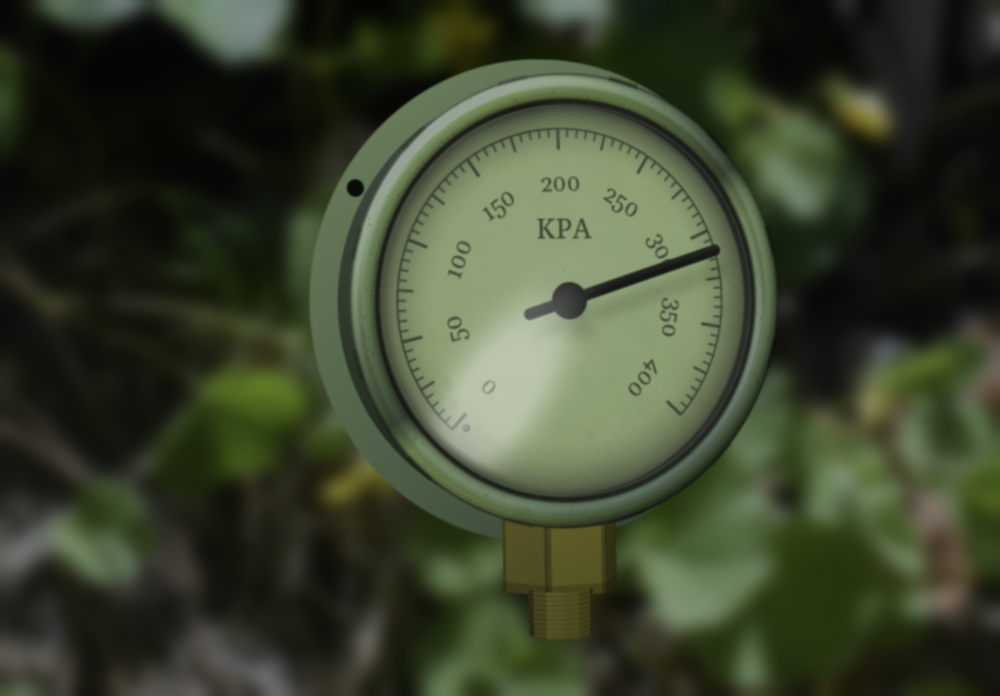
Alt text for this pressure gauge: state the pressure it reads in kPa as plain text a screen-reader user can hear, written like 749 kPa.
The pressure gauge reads 310 kPa
